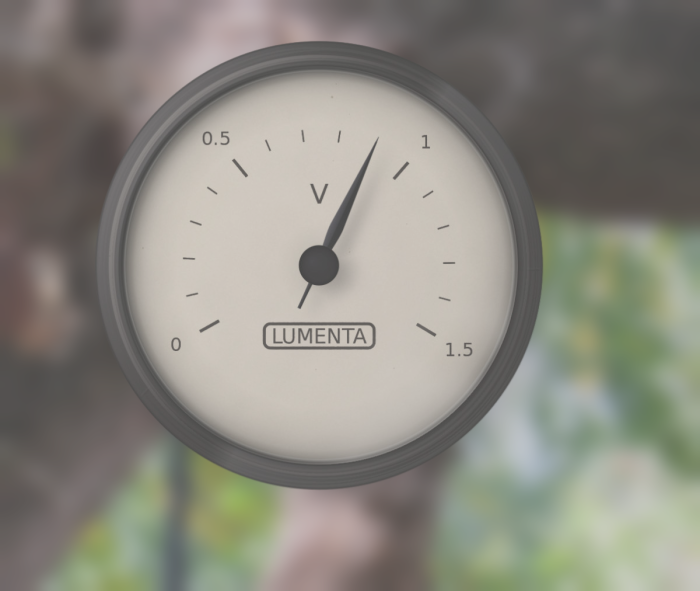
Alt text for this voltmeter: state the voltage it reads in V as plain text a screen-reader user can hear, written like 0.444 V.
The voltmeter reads 0.9 V
